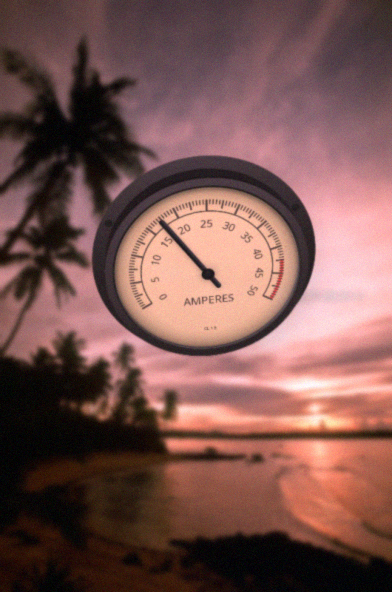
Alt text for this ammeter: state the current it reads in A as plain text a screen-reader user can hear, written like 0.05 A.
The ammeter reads 17.5 A
